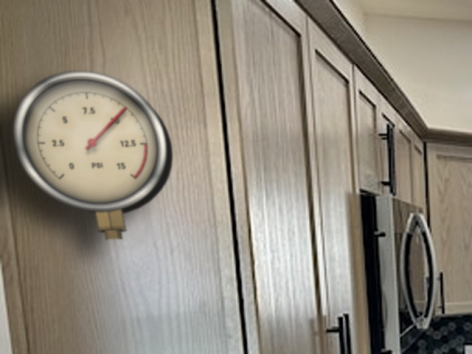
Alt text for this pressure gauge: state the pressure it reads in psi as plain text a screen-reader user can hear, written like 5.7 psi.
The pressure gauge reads 10 psi
